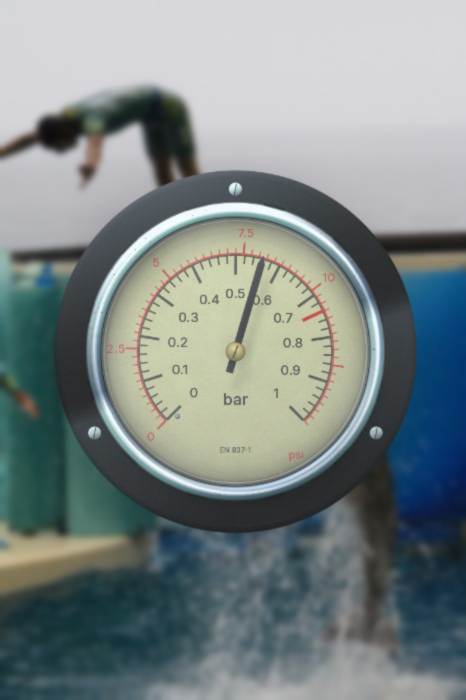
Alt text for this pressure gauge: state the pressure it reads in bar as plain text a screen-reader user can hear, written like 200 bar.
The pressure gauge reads 0.56 bar
